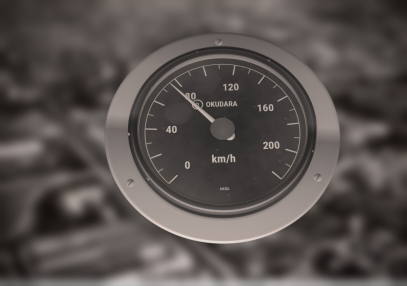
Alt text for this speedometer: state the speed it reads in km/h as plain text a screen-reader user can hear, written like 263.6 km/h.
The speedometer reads 75 km/h
